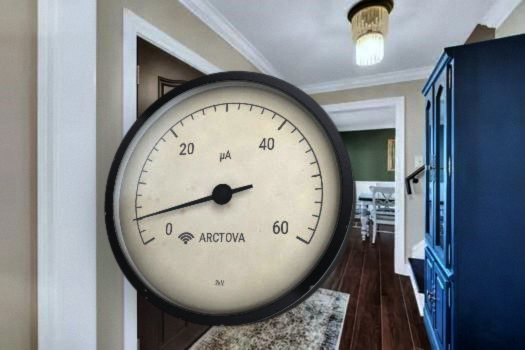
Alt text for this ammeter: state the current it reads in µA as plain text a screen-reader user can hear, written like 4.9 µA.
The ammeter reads 4 µA
